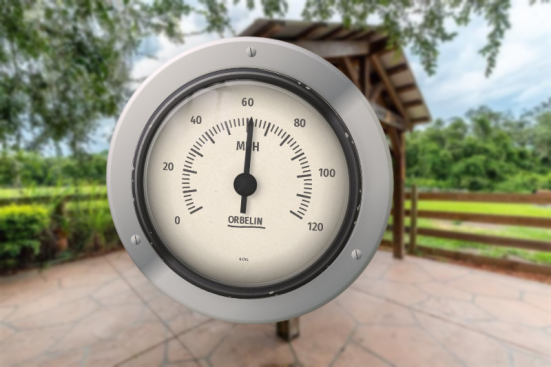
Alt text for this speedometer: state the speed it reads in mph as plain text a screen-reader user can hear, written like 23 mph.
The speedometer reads 62 mph
